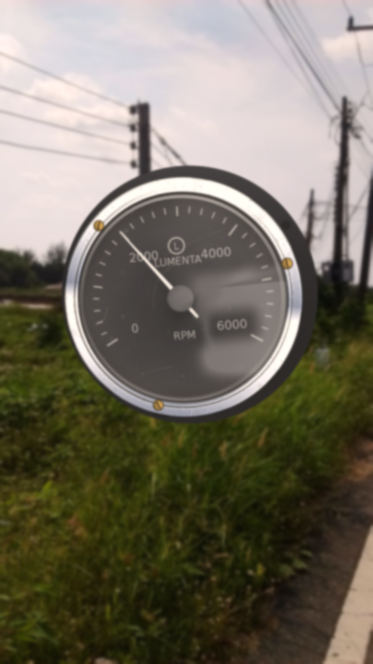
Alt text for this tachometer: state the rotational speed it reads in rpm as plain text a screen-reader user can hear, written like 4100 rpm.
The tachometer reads 2000 rpm
